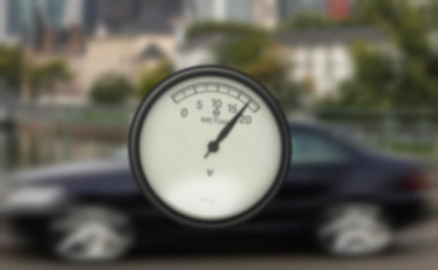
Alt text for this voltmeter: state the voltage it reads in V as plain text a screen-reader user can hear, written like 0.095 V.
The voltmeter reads 17.5 V
